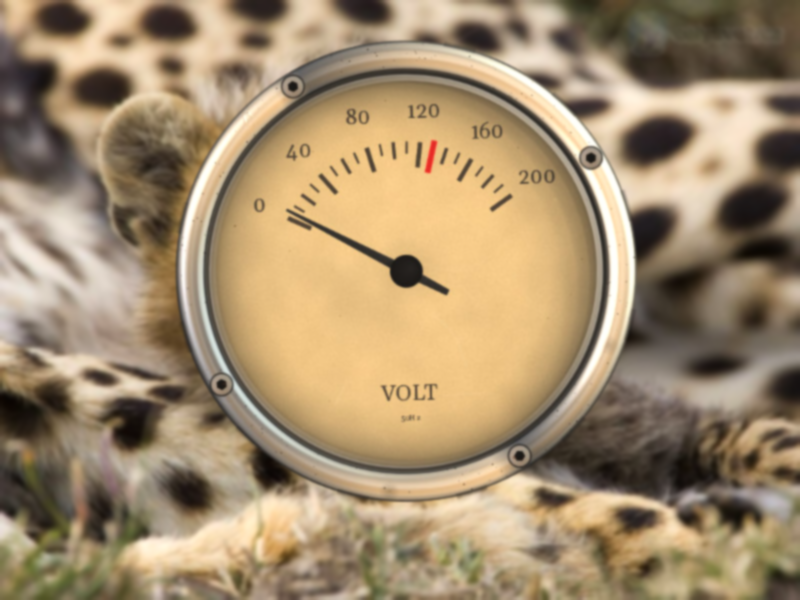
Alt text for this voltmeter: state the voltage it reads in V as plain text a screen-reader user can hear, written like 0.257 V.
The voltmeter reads 5 V
